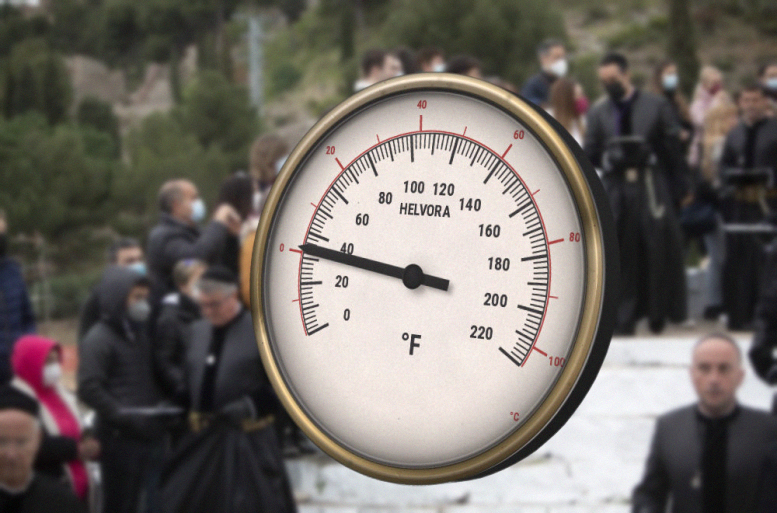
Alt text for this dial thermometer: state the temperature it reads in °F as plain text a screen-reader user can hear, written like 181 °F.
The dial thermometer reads 34 °F
